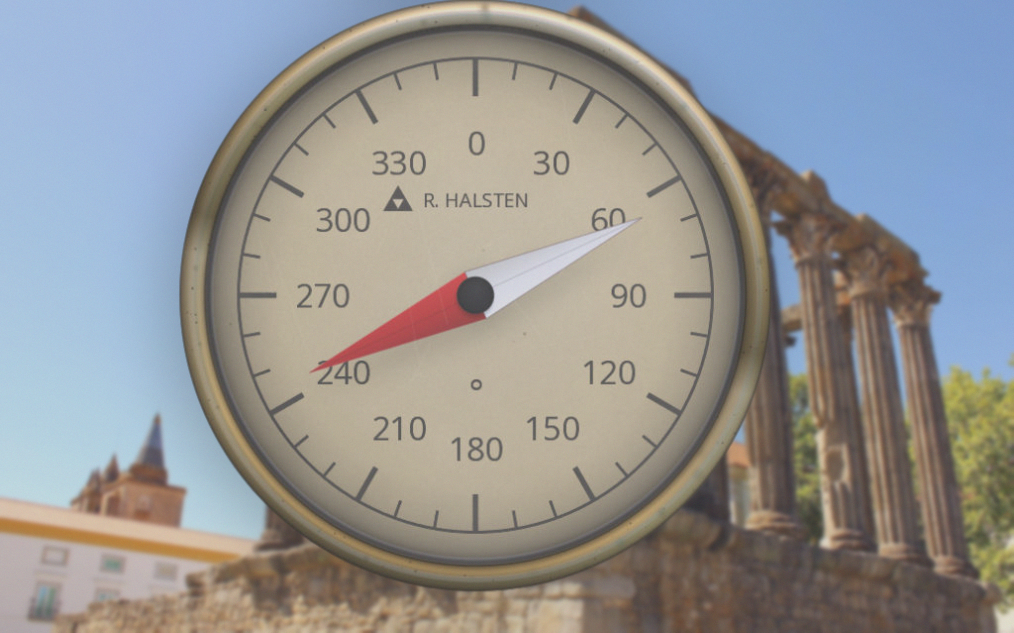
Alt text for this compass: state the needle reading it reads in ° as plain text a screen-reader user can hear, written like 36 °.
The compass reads 245 °
